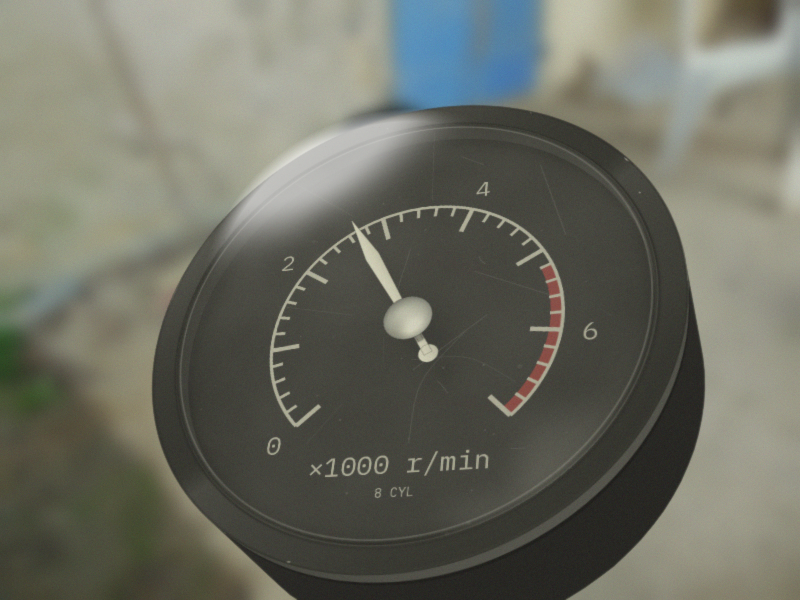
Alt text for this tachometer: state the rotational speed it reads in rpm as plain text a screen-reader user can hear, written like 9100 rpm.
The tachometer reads 2700 rpm
